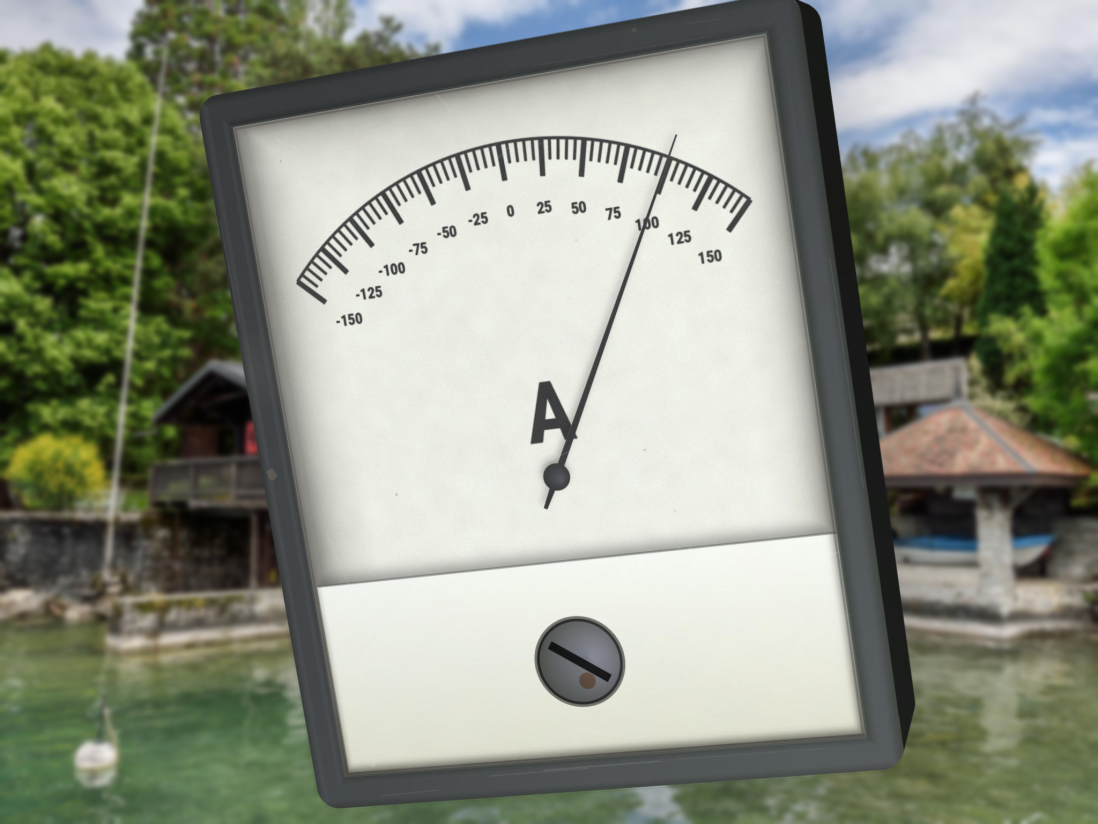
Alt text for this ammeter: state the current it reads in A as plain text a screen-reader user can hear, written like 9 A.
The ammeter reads 100 A
